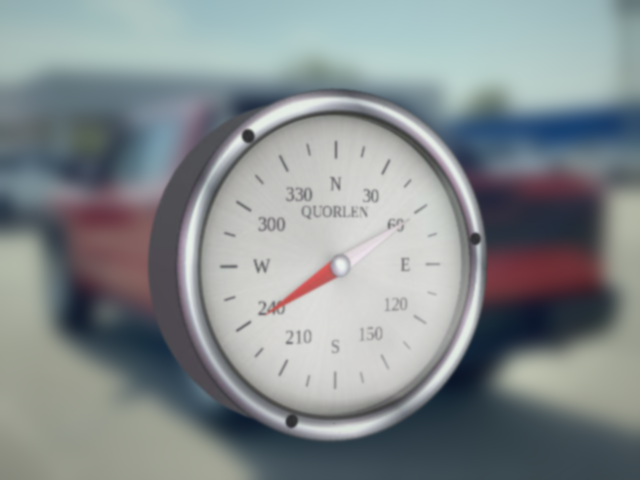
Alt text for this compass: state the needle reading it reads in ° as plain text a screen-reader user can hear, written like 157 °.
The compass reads 240 °
